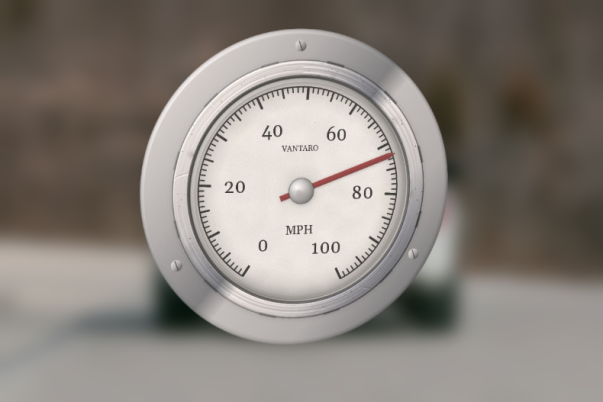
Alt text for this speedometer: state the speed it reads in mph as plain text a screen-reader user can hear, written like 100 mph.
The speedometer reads 72 mph
